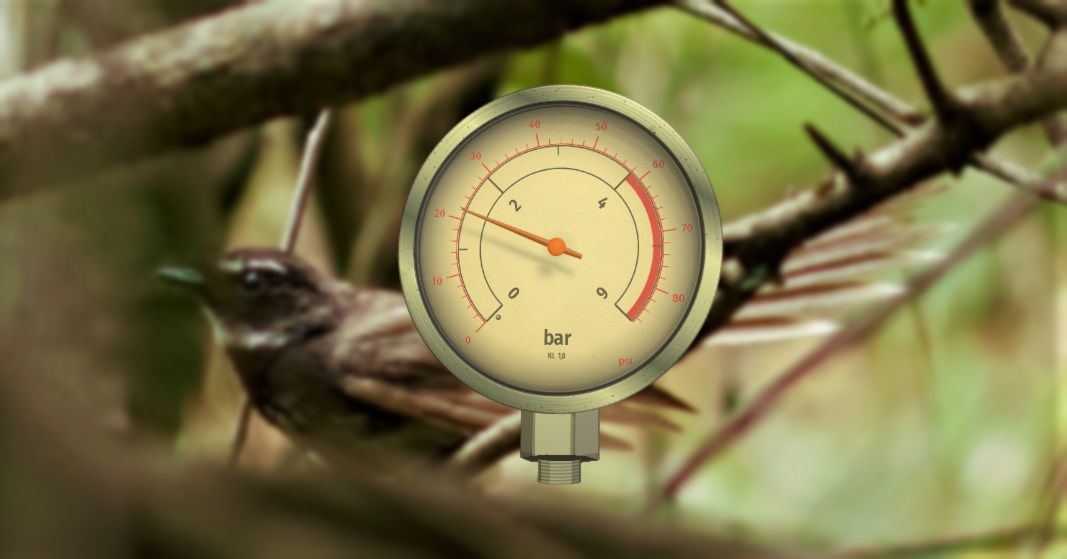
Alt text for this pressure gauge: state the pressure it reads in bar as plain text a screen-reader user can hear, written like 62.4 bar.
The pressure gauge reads 1.5 bar
